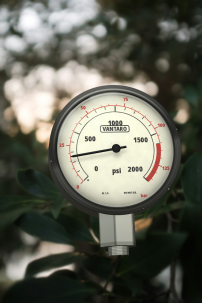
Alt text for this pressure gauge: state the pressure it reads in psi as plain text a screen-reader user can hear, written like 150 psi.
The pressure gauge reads 250 psi
